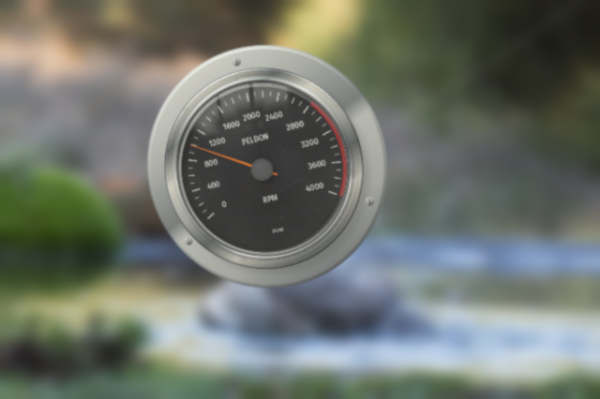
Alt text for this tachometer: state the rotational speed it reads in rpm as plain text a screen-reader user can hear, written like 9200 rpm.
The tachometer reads 1000 rpm
